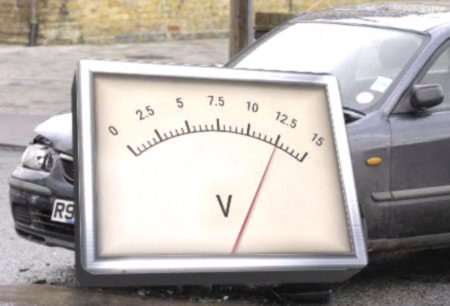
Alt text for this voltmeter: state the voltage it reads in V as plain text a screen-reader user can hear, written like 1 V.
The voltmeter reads 12.5 V
